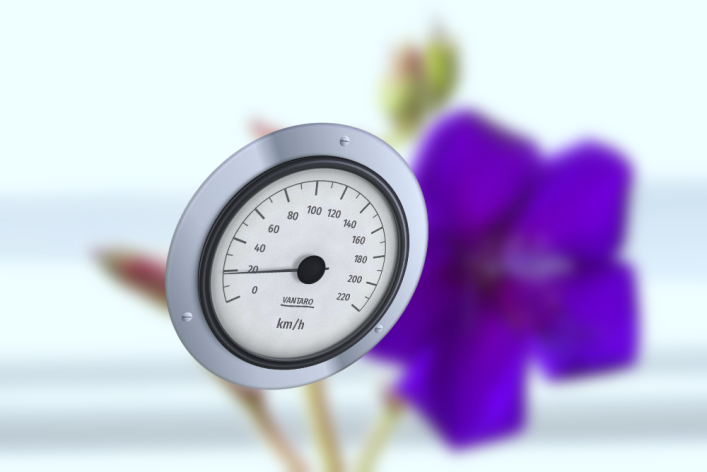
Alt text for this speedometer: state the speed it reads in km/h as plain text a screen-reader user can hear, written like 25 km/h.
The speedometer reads 20 km/h
